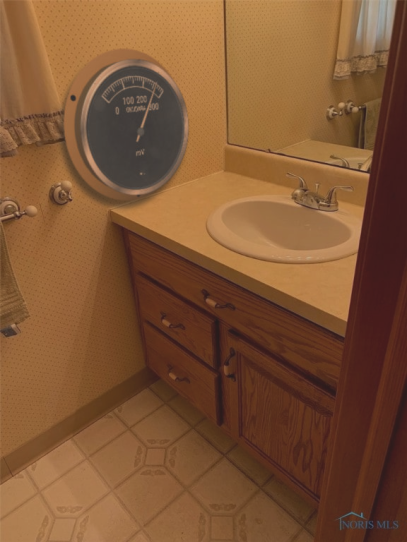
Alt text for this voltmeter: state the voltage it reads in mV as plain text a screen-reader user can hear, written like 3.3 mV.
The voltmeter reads 250 mV
